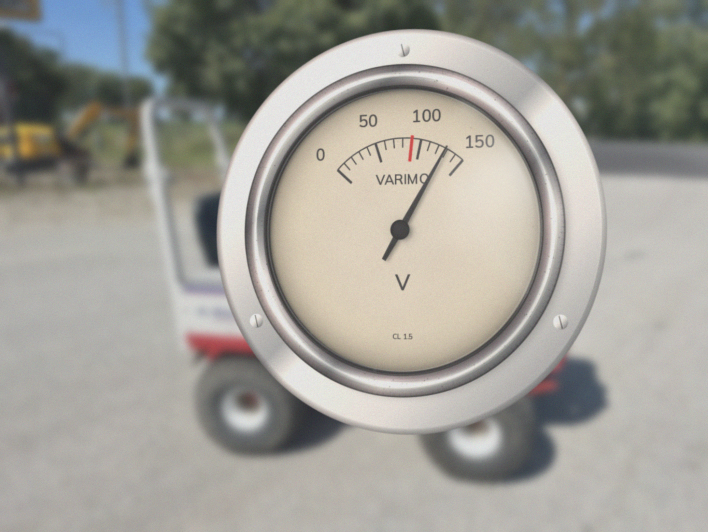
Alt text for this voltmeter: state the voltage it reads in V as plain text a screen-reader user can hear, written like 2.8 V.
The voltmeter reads 130 V
